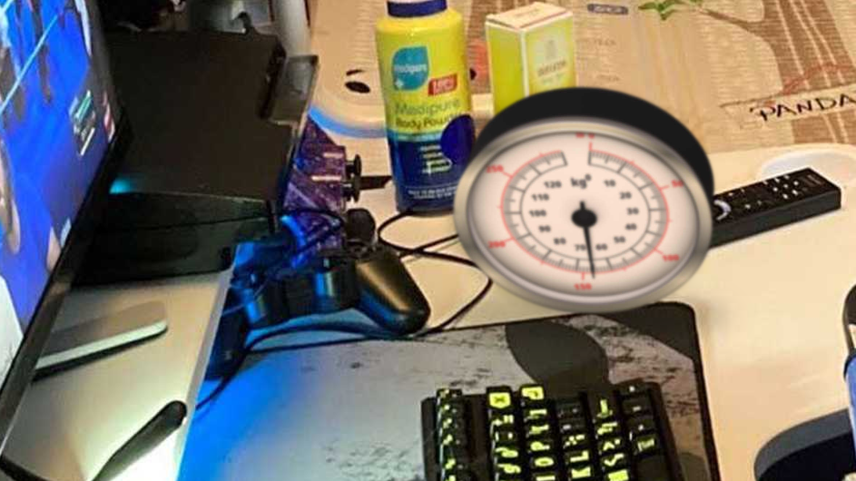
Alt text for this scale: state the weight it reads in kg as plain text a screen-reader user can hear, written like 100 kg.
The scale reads 65 kg
